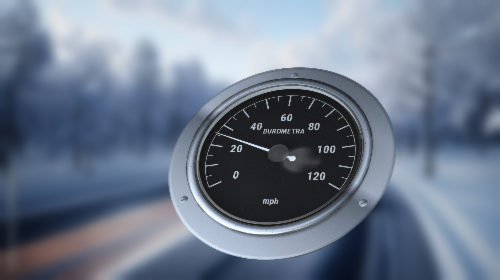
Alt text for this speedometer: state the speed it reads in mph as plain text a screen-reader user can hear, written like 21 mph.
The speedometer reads 25 mph
